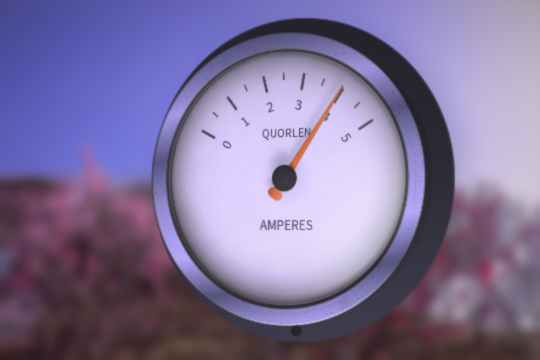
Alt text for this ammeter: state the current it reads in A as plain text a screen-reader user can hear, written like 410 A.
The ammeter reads 4 A
